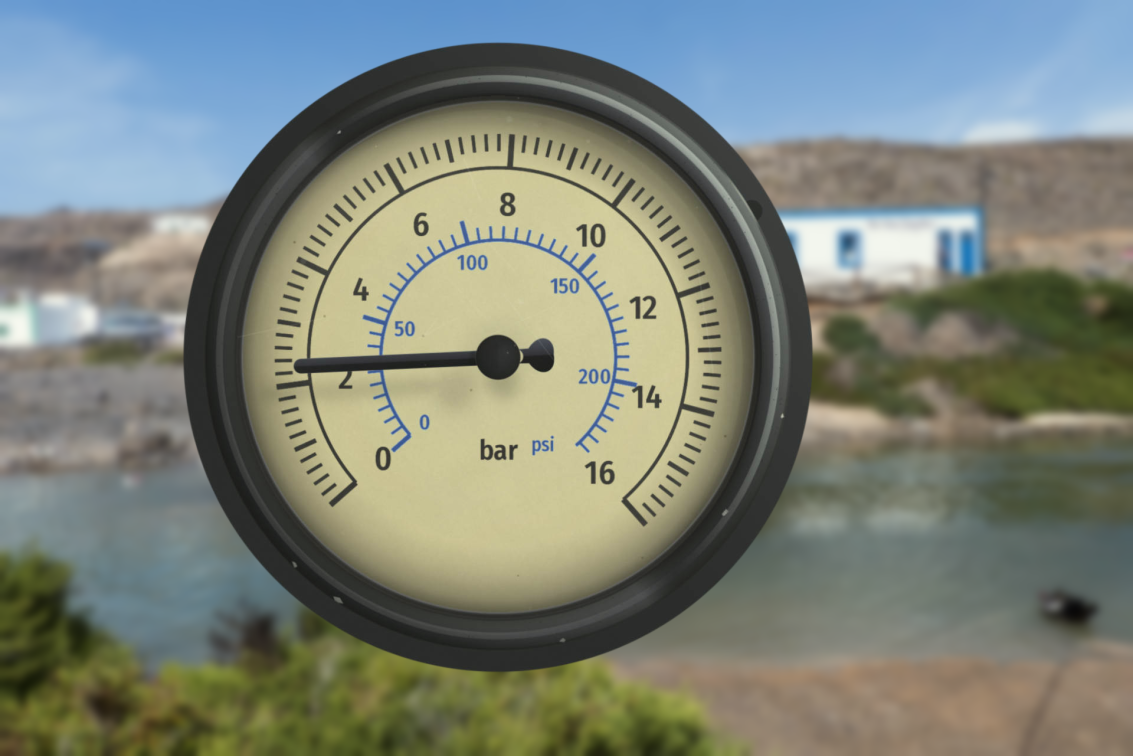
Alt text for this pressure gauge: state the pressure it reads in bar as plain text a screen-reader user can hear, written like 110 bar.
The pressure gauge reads 2.3 bar
